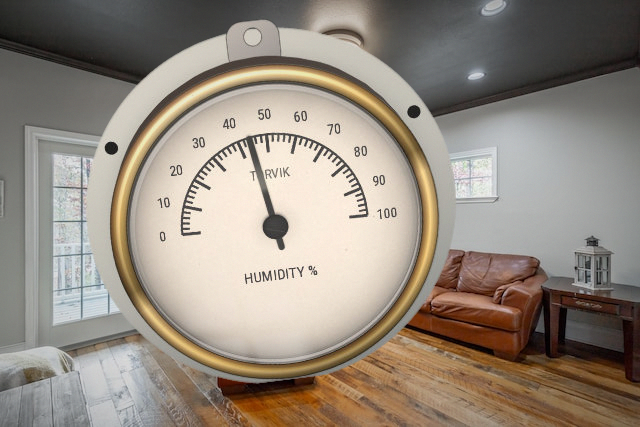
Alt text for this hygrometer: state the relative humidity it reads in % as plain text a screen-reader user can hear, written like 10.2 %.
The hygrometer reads 44 %
